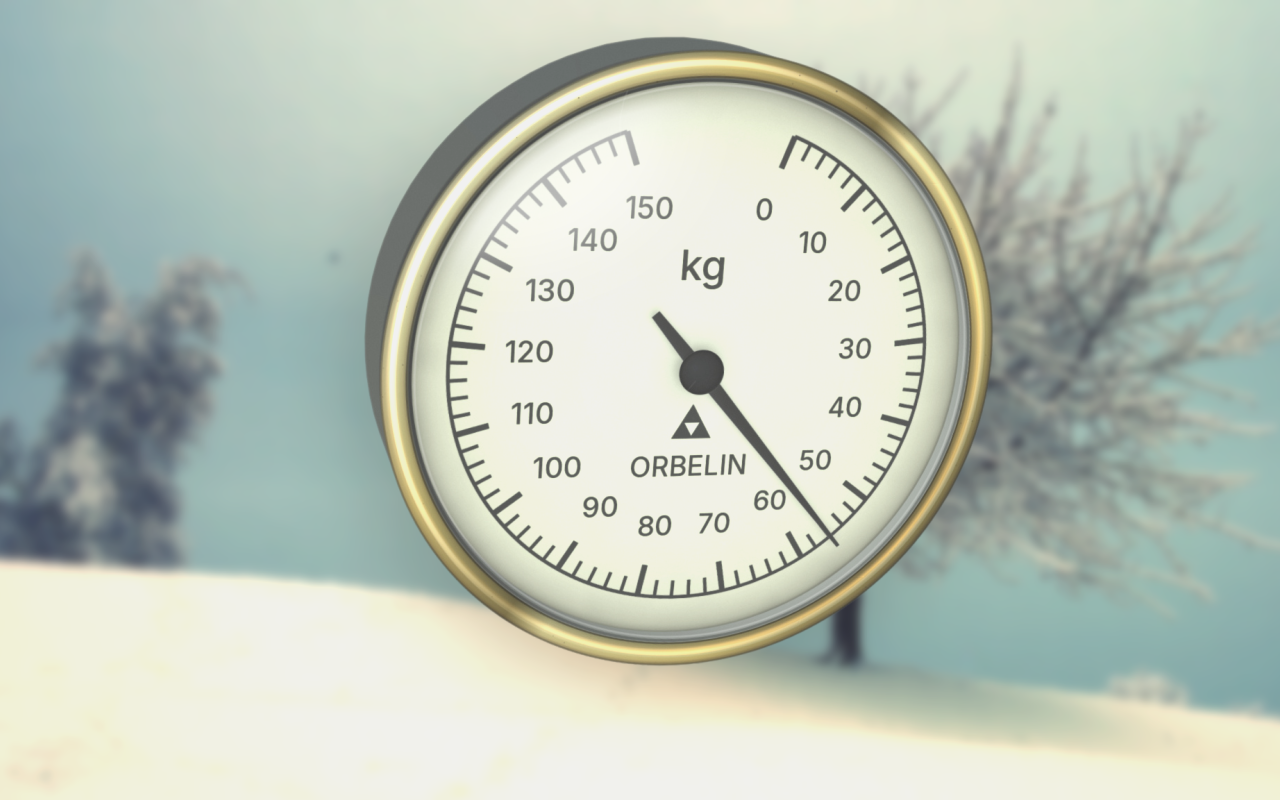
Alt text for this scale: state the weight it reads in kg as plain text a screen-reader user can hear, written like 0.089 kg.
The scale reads 56 kg
